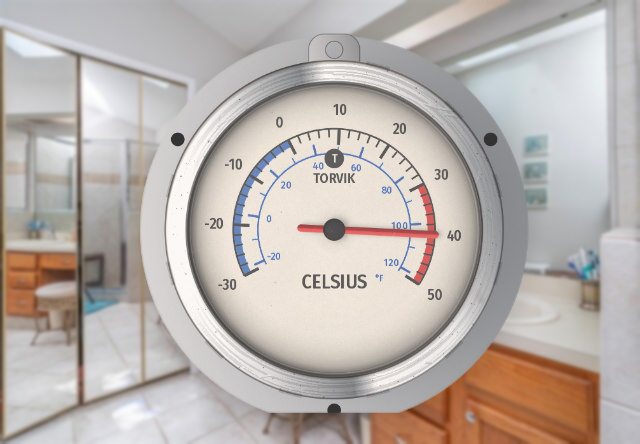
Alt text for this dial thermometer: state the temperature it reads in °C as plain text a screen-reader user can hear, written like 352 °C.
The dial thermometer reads 40 °C
